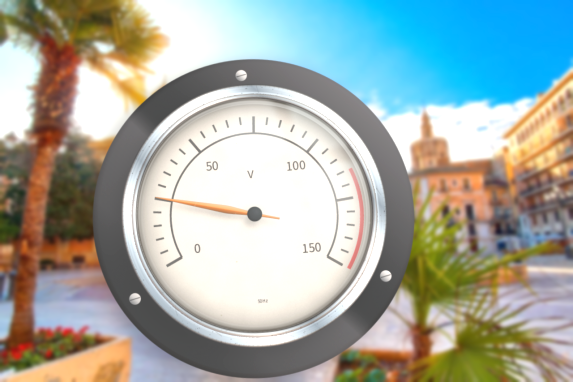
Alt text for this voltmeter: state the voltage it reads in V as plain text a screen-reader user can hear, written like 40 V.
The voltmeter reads 25 V
